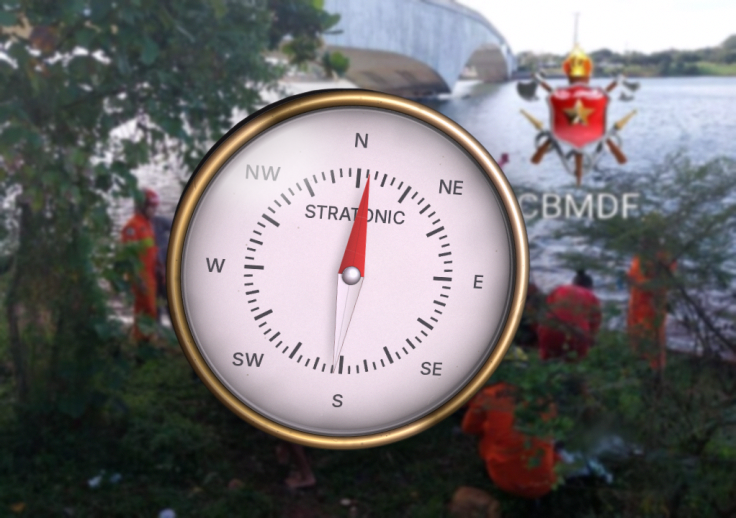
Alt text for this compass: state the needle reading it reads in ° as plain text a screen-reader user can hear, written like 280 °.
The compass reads 5 °
